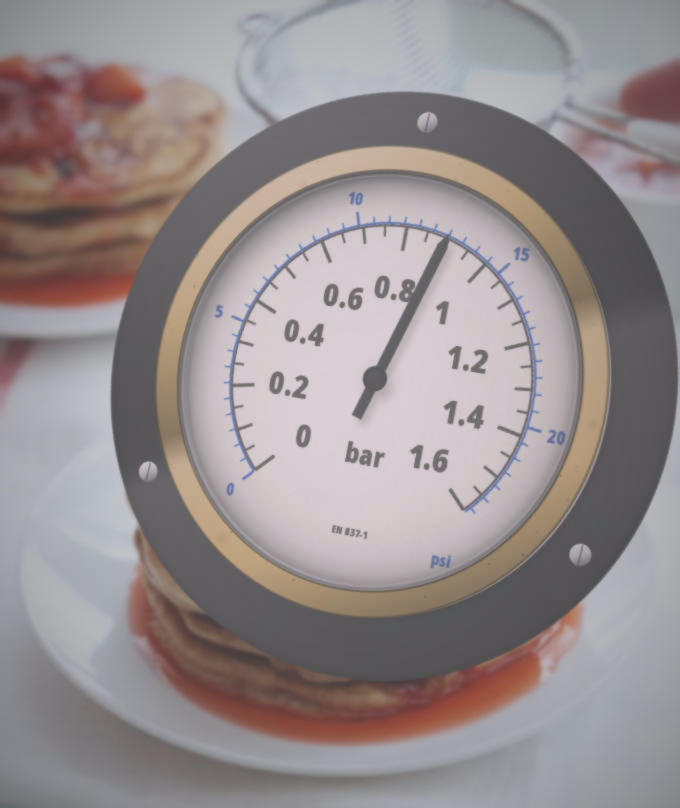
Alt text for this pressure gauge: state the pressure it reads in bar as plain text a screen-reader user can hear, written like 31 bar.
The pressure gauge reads 0.9 bar
